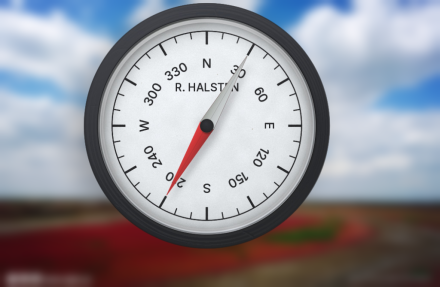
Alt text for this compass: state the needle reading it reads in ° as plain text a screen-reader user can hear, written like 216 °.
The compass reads 210 °
